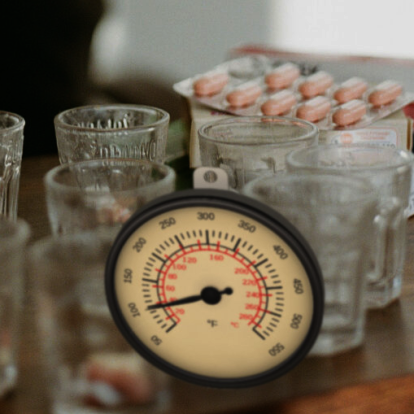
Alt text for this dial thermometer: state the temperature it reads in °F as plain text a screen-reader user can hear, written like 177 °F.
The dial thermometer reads 100 °F
